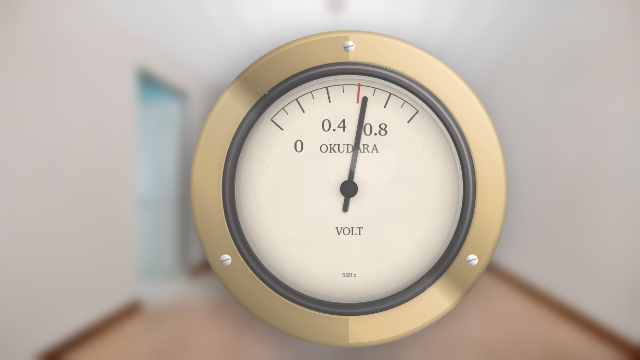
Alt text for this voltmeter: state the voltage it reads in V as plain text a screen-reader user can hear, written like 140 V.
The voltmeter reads 0.65 V
